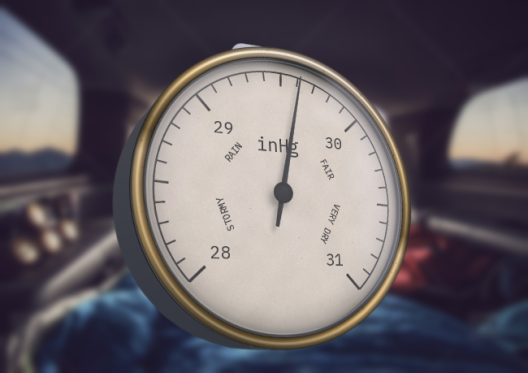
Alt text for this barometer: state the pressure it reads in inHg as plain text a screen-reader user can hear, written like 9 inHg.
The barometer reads 29.6 inHg
